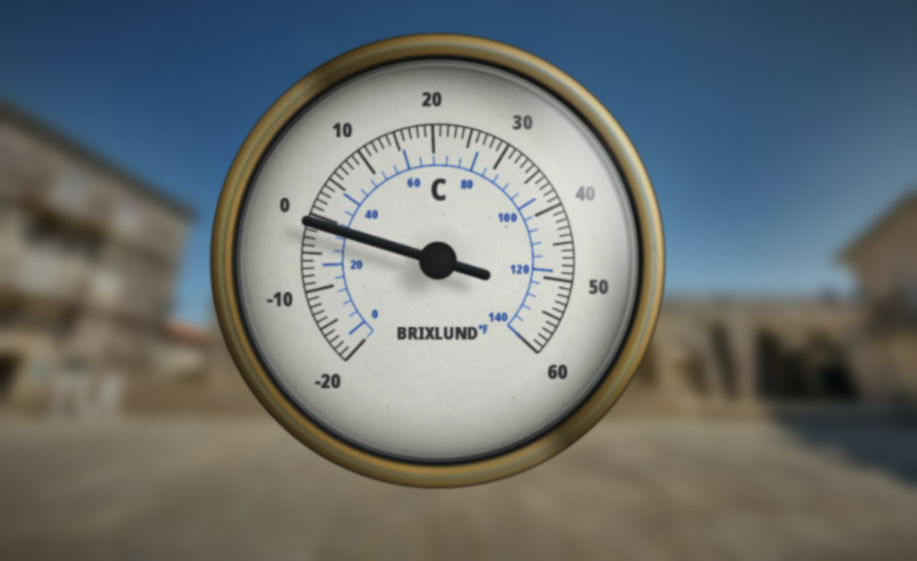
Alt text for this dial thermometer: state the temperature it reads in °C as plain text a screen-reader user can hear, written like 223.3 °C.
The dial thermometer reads -1 °C
